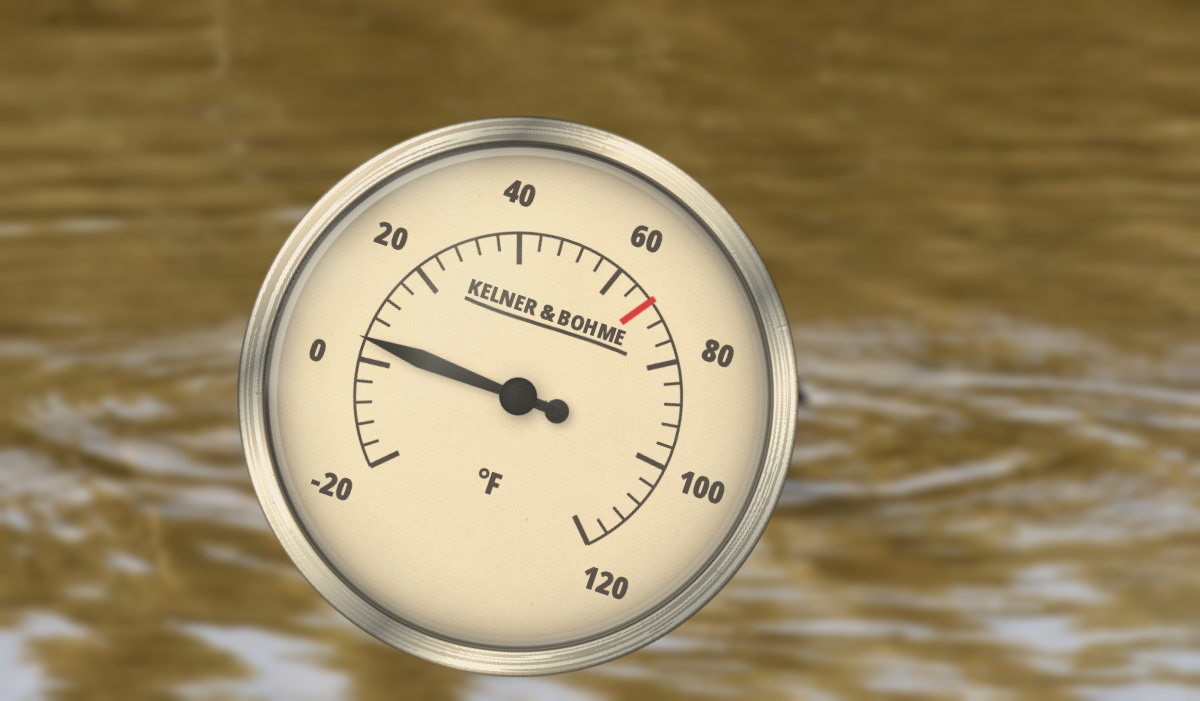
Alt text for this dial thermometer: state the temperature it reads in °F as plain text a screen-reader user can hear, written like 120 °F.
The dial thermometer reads 4 °F
